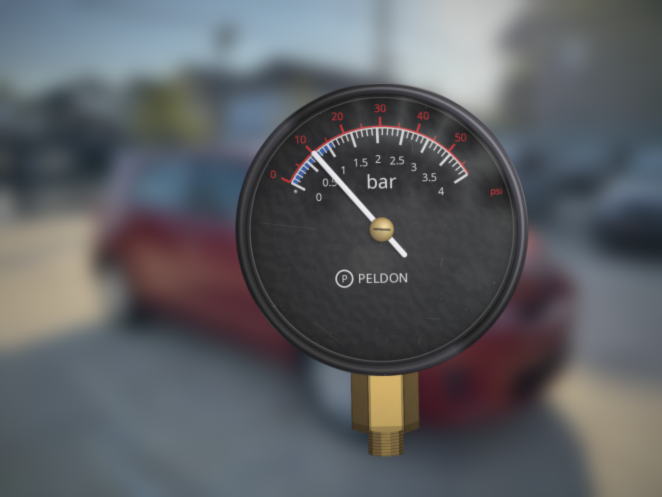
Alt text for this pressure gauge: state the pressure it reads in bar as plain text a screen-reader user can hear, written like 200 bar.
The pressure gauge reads 0.7 bar
